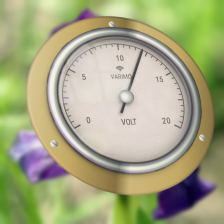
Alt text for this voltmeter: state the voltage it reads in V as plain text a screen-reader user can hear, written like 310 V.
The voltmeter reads 12 V
